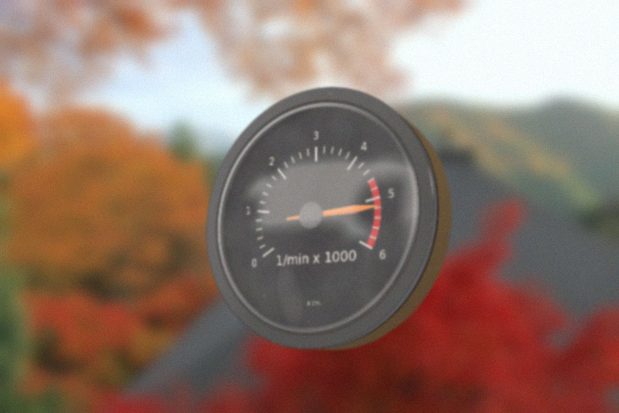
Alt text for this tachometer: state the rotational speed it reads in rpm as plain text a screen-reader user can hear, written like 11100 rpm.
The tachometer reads 5200 rpm
